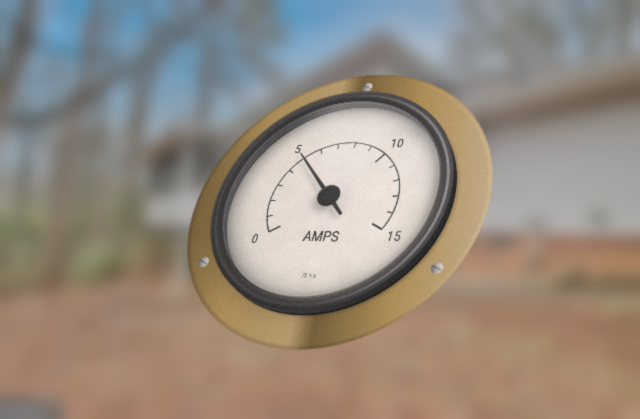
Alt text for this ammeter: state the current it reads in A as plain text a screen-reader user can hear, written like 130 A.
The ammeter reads 5 A
